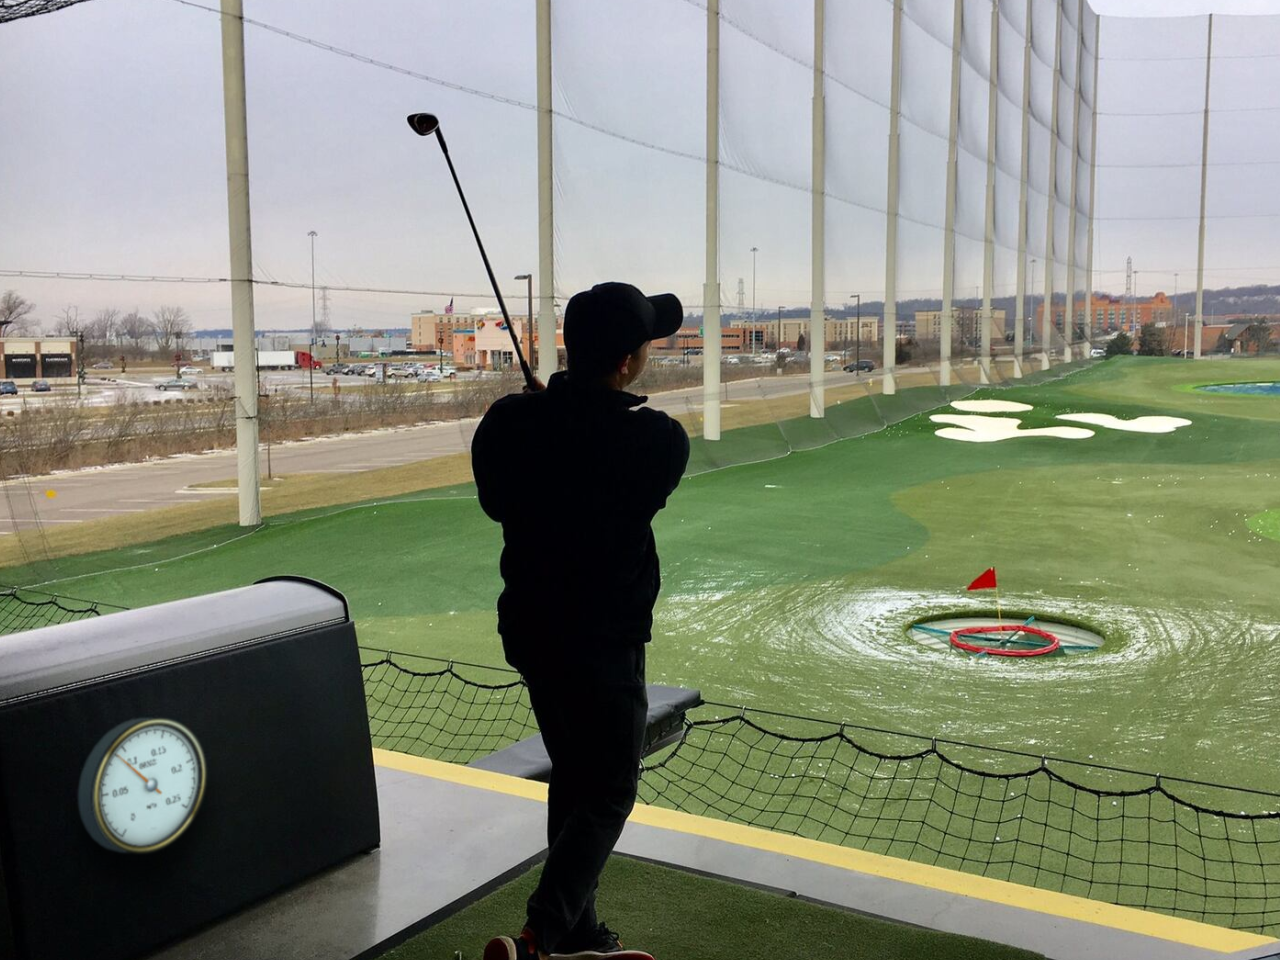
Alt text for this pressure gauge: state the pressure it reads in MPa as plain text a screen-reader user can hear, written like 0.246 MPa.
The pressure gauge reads 0.09 MPa
